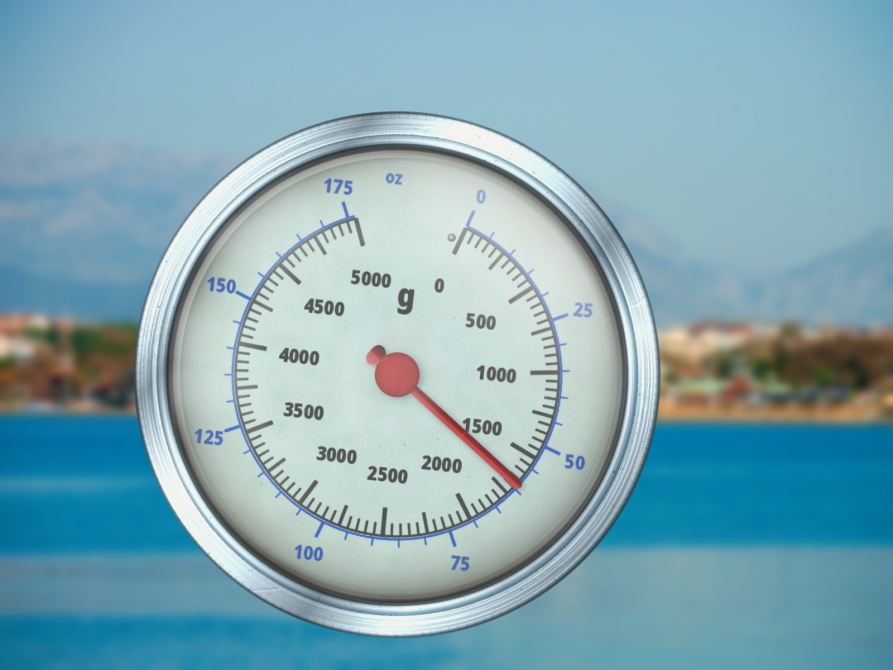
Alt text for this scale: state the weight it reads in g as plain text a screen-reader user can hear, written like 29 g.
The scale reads 1675 g
